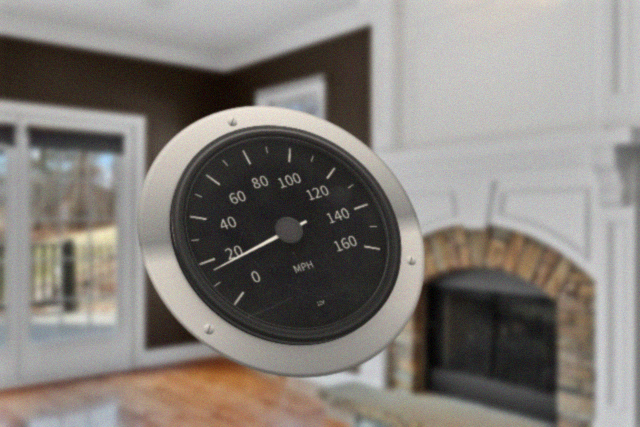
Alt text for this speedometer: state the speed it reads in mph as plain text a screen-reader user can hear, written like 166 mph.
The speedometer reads 15 mph
